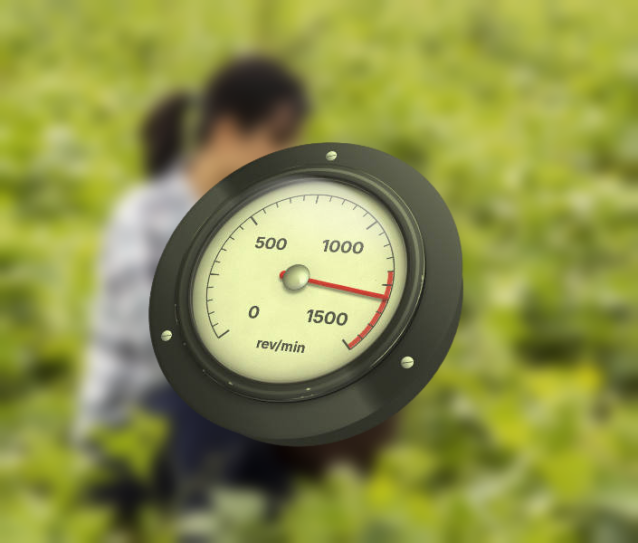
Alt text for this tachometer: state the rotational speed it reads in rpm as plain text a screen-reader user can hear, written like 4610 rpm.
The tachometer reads 1300 rpm
